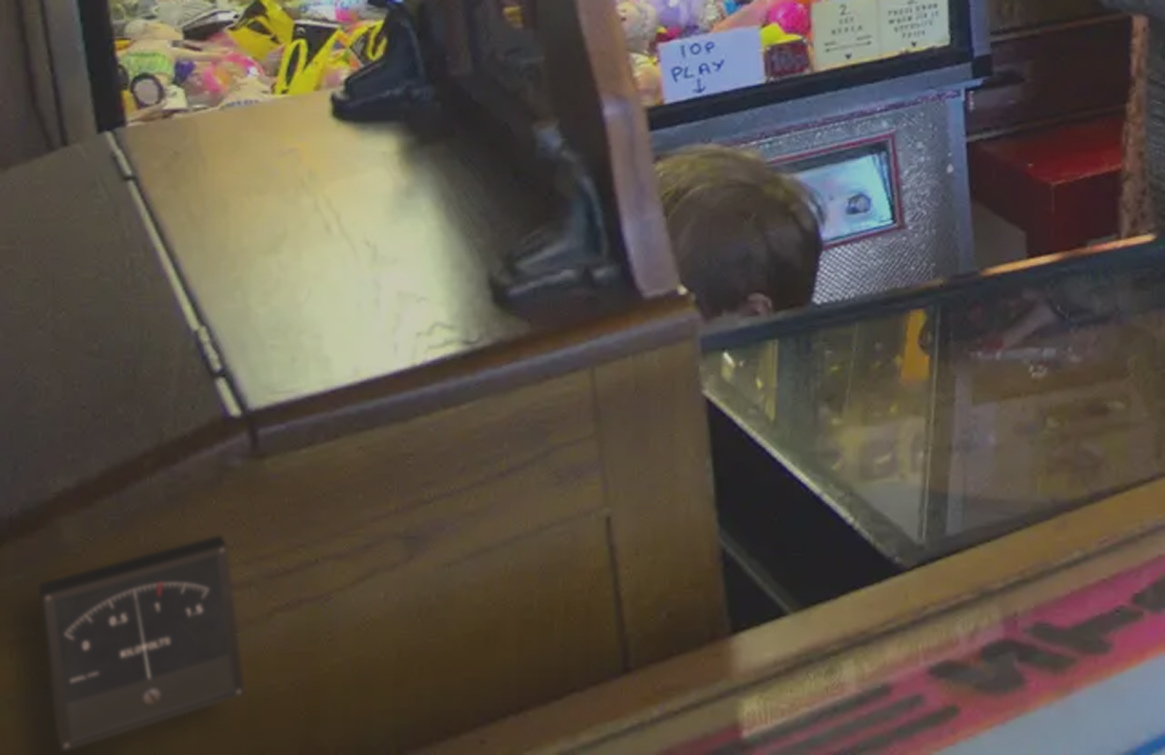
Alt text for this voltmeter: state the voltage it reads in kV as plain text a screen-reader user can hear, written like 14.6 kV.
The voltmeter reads 0.75 kV
